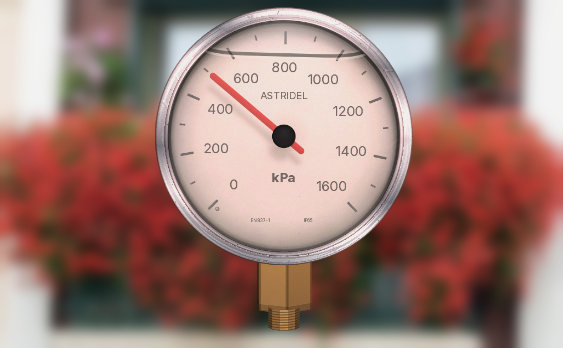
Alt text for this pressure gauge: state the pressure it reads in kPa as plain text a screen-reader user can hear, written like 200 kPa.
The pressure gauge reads 500 kPa
